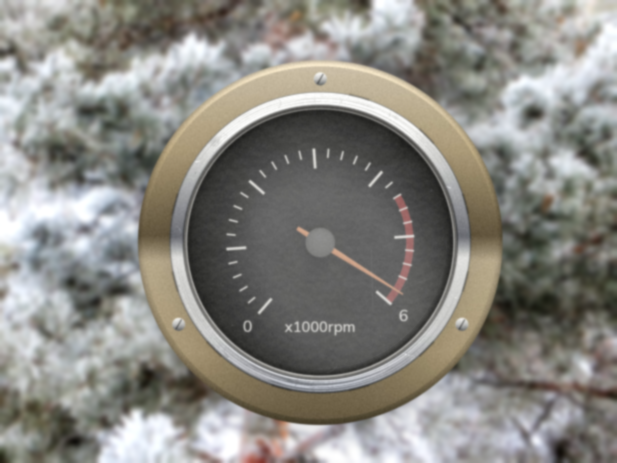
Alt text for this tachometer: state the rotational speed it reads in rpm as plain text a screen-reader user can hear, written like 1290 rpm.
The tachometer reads 5800 rpm
